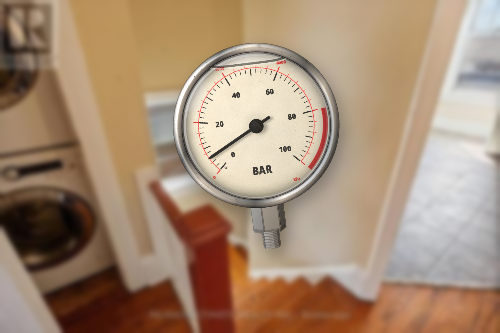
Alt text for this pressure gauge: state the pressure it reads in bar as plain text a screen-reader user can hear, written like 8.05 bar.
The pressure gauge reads 6 bar
